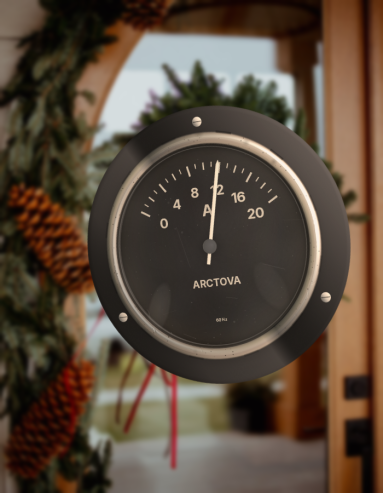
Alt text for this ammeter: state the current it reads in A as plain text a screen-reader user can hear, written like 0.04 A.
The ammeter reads 12 A
